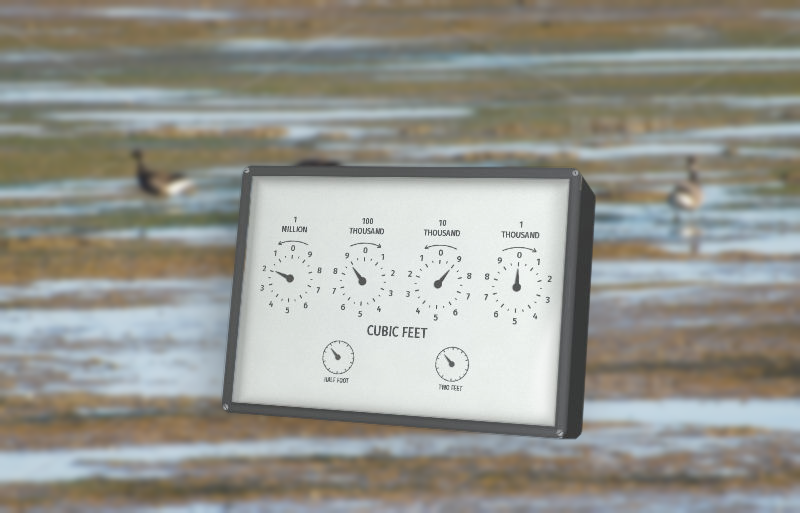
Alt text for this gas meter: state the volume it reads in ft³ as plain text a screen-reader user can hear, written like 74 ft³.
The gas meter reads 189000 ft³
